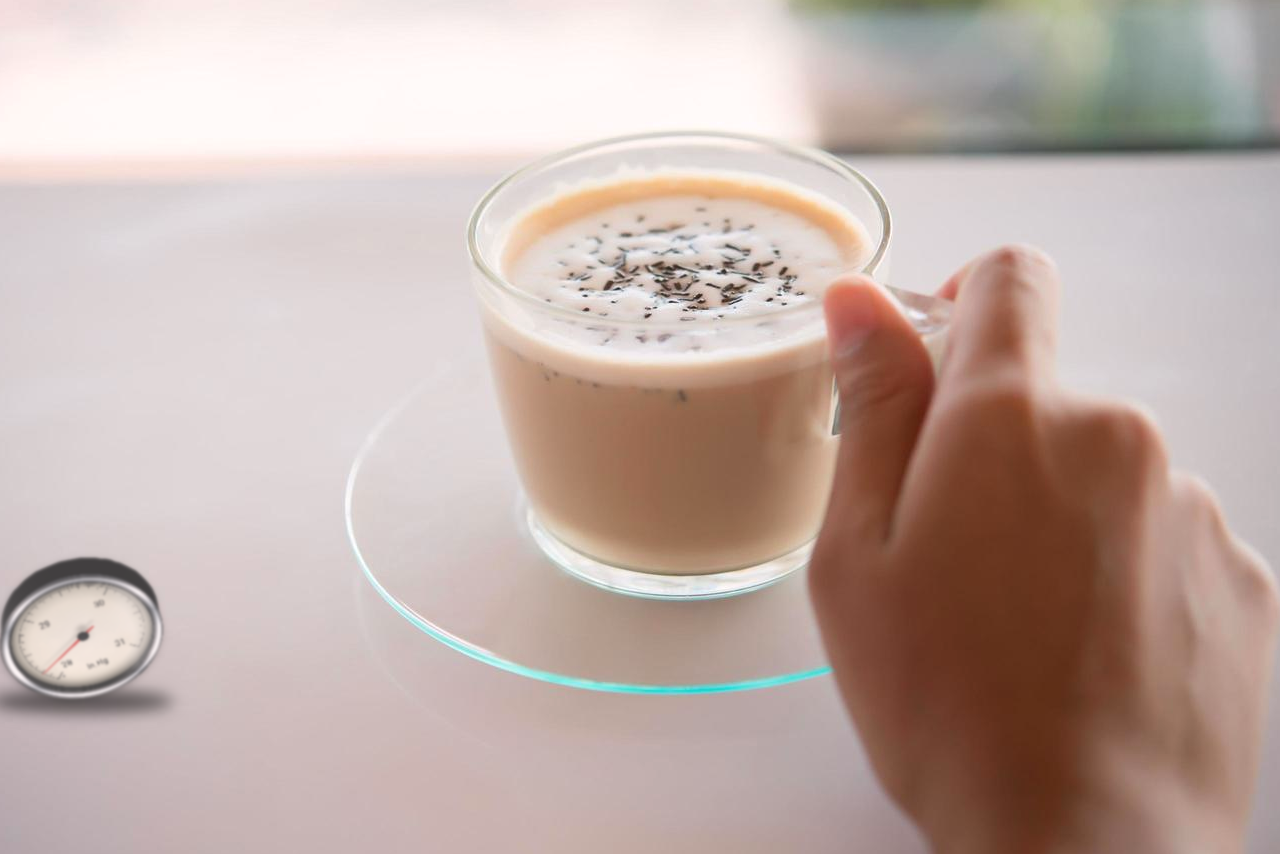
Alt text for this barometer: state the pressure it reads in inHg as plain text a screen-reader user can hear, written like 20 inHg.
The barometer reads 28.2 inHg
